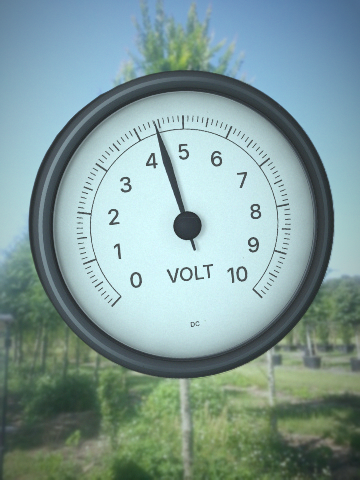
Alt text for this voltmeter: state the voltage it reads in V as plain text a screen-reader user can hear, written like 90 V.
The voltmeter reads 4.4 V
